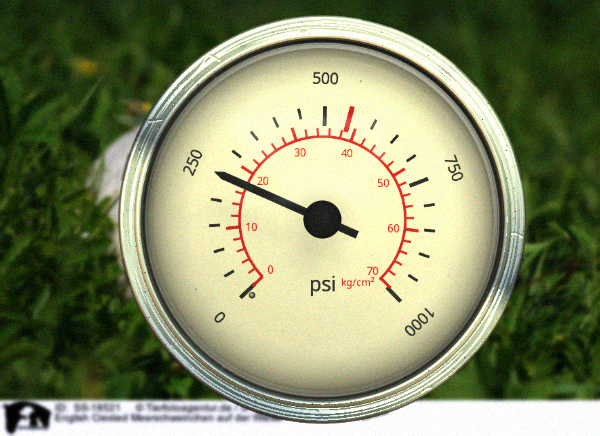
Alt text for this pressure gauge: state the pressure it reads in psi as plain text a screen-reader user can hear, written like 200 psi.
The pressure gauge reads 250 psi
